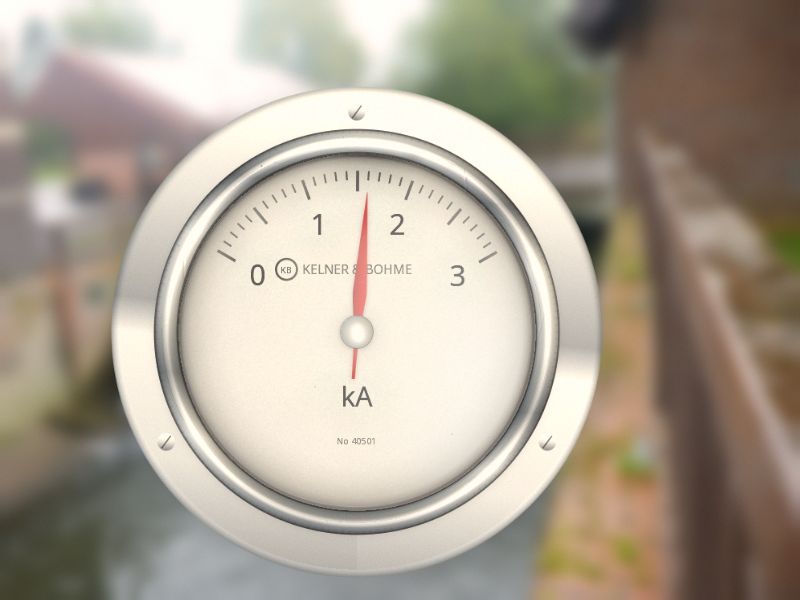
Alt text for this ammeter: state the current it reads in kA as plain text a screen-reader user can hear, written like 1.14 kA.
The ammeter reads 1.6 kA
